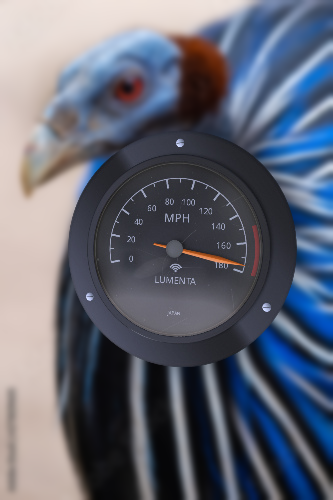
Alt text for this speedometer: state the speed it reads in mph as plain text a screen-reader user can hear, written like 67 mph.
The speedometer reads 175 mph
